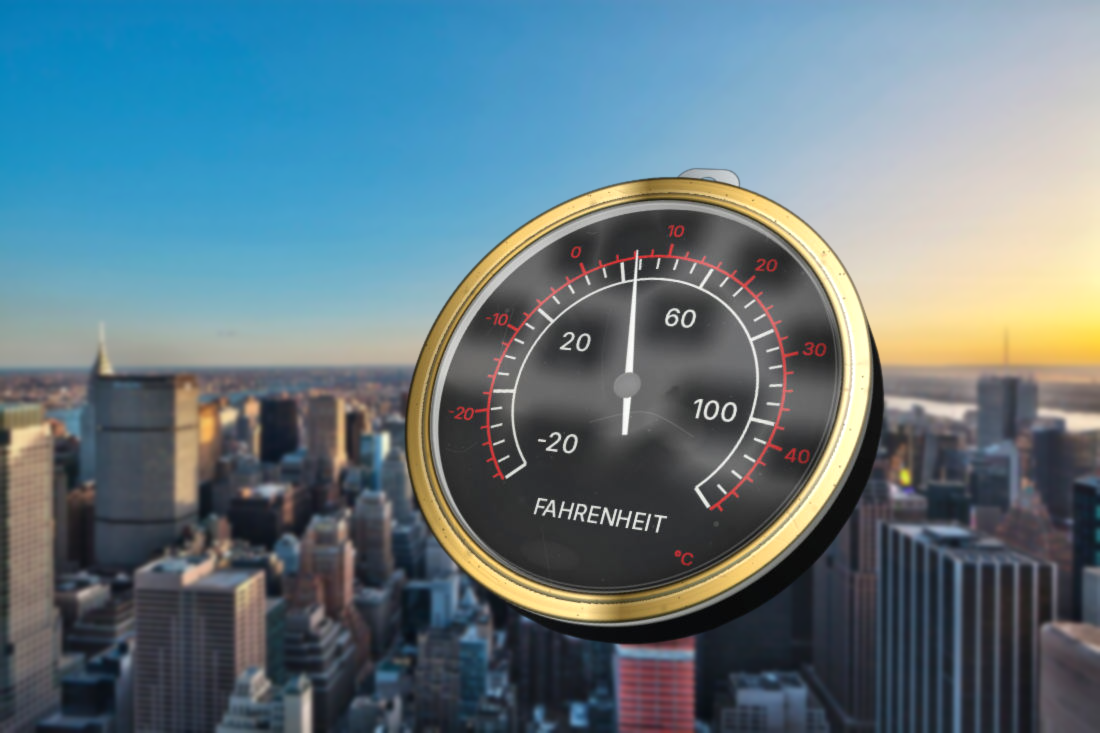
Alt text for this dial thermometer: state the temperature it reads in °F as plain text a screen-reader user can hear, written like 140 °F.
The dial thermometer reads 44 °F
